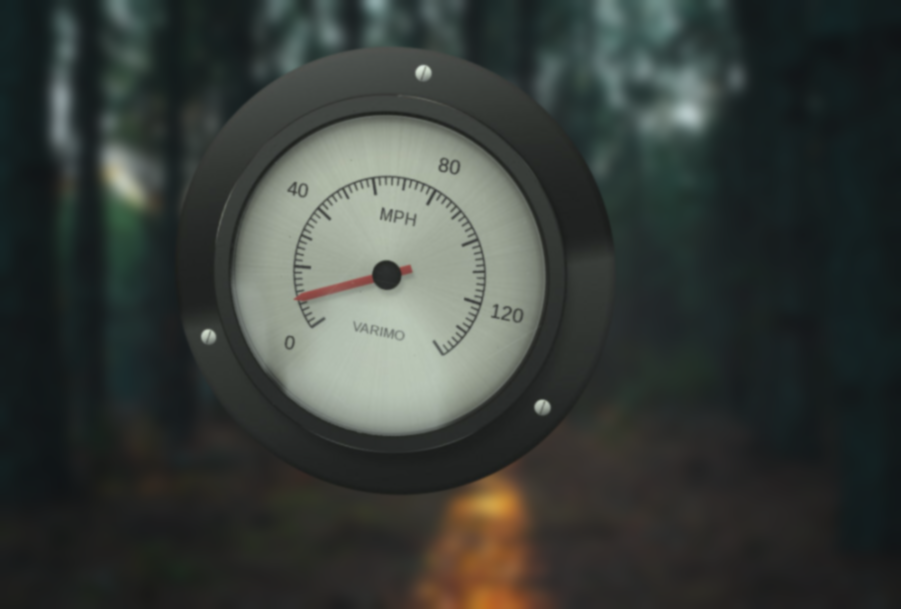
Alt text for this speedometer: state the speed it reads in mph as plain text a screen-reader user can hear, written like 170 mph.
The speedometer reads 10 mph
